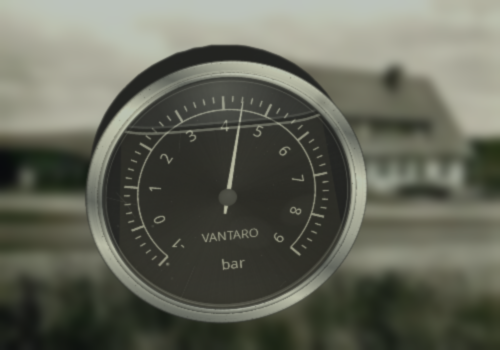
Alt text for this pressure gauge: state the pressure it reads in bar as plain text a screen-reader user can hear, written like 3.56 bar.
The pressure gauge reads 4.4 bar
